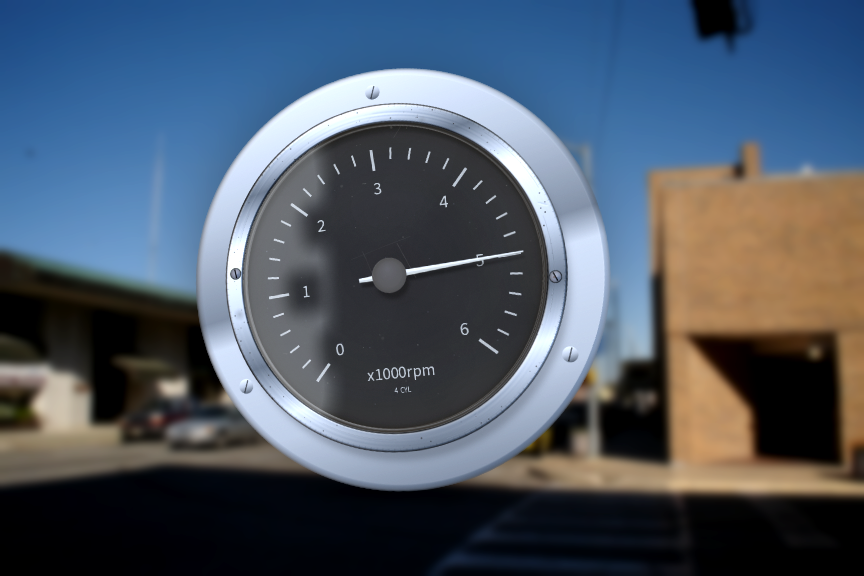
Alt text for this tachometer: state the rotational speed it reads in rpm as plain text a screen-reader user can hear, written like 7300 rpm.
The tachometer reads 5000 rpm
